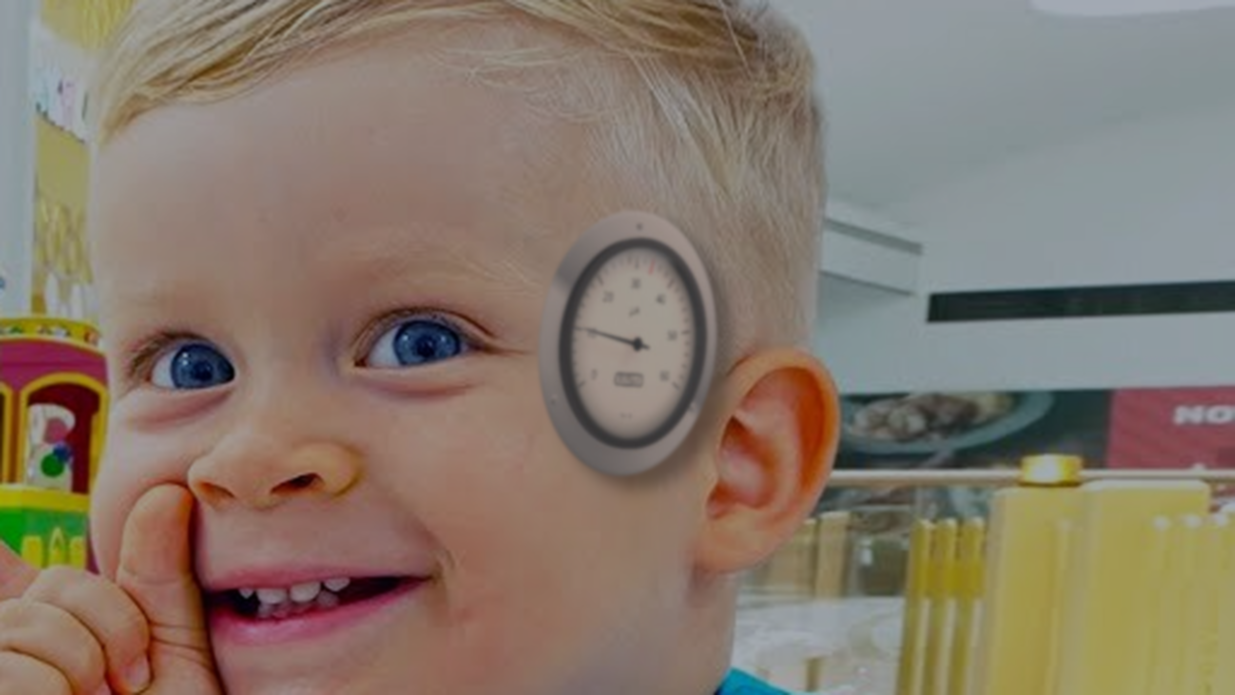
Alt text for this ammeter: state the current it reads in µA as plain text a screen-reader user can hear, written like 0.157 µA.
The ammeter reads 10 µA
